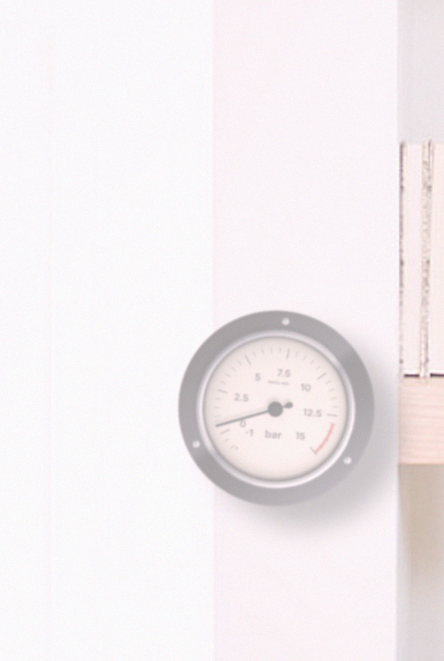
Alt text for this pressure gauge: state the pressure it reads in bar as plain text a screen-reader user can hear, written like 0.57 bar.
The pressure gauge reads 0.5 bar
